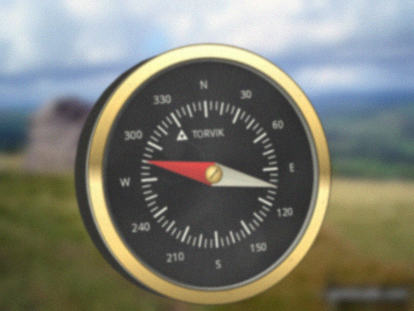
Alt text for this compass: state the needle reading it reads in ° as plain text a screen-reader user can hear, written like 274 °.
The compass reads 285 °
